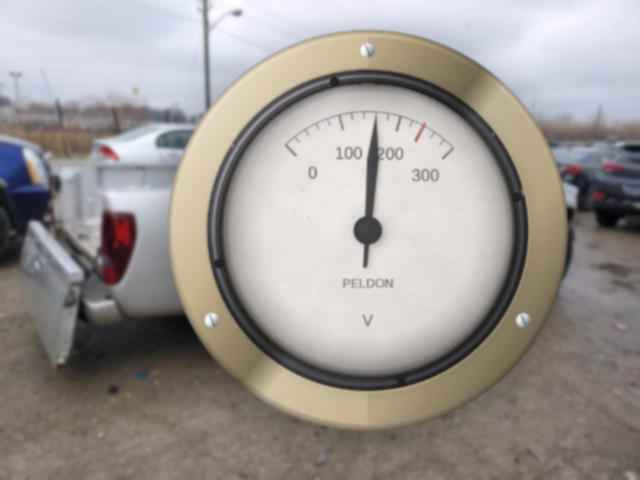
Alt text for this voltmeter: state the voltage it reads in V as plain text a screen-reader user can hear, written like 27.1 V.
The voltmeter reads 160 V
